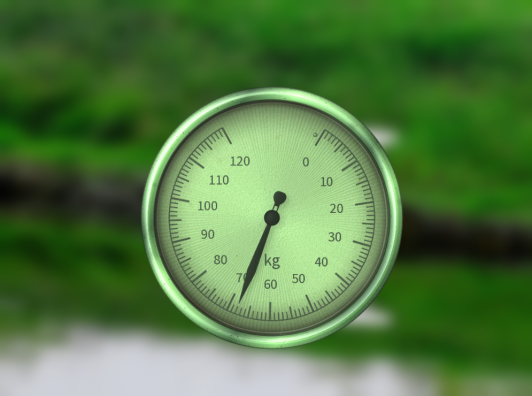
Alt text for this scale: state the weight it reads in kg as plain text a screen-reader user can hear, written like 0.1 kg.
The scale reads 68 kg
